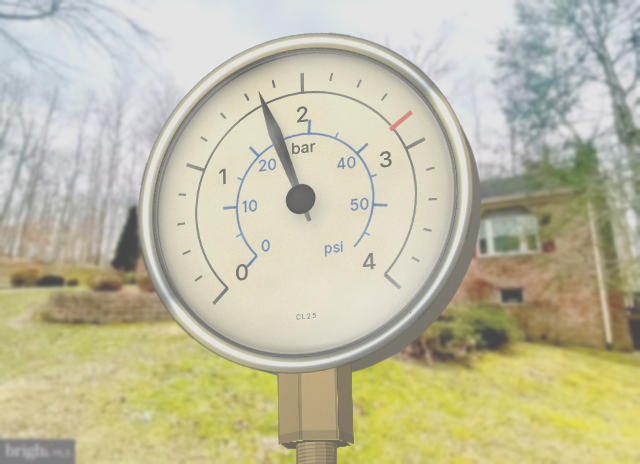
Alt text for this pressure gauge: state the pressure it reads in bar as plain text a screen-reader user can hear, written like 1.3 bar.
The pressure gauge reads 1.7 bar
